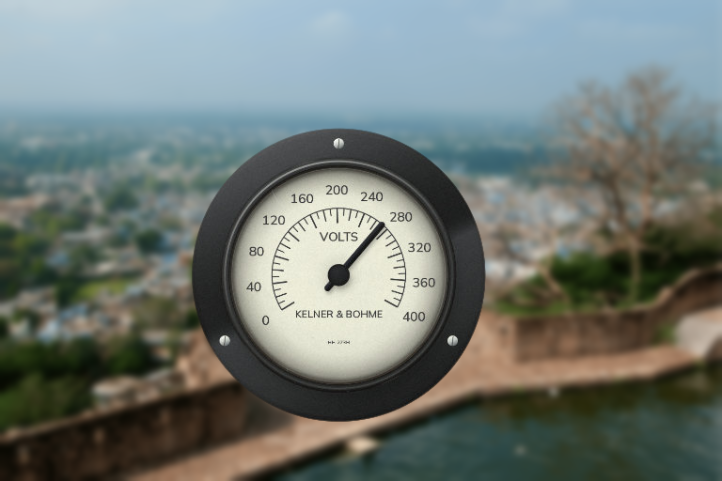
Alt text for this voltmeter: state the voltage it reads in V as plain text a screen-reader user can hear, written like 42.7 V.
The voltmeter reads 270 V
